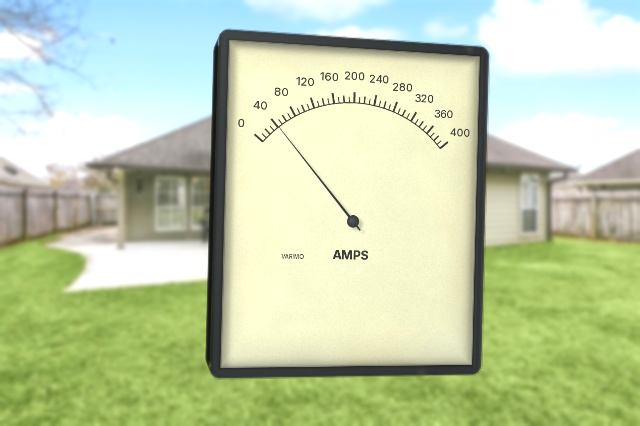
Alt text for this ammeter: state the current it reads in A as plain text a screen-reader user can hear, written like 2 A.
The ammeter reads 40 A
